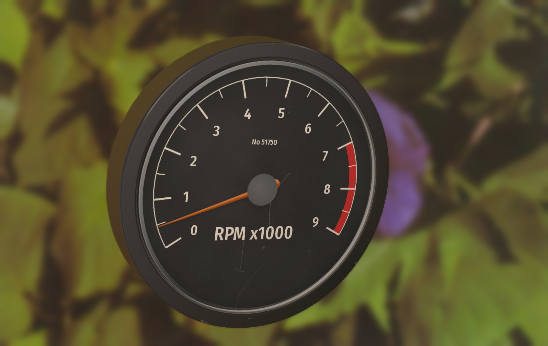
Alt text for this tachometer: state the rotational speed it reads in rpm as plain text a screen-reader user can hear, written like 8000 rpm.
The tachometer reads 500 rpm
